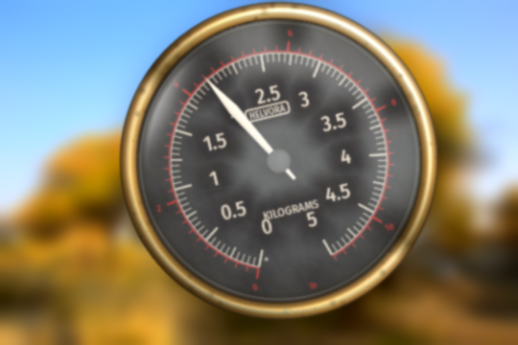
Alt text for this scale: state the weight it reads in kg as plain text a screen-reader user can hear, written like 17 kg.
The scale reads 2 kg
